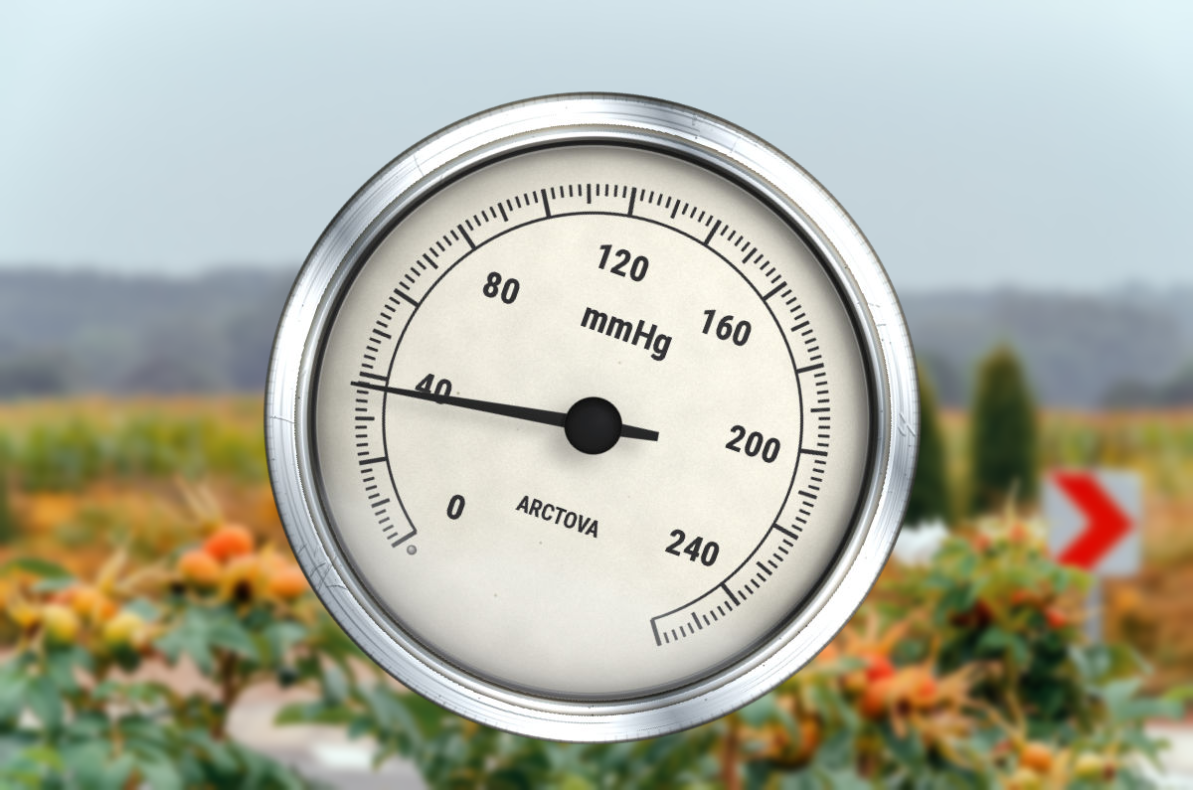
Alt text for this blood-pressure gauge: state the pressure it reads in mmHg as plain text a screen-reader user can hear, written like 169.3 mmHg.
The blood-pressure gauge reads 38 mmHg
